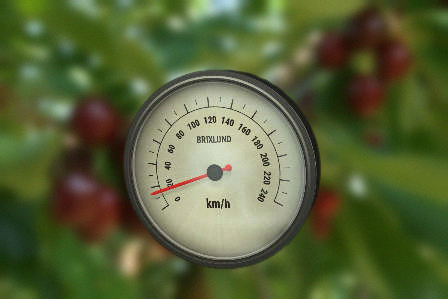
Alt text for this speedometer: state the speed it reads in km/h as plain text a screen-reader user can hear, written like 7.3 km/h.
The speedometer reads 15 km/h
